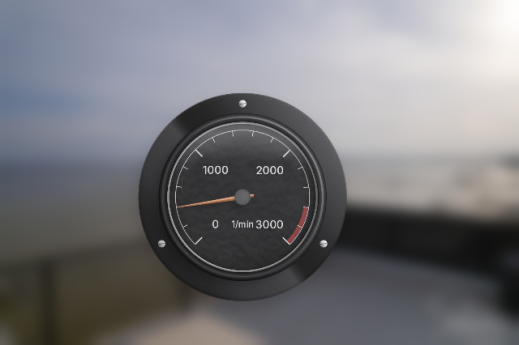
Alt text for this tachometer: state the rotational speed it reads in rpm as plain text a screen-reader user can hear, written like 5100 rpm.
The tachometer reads 400 rpm
